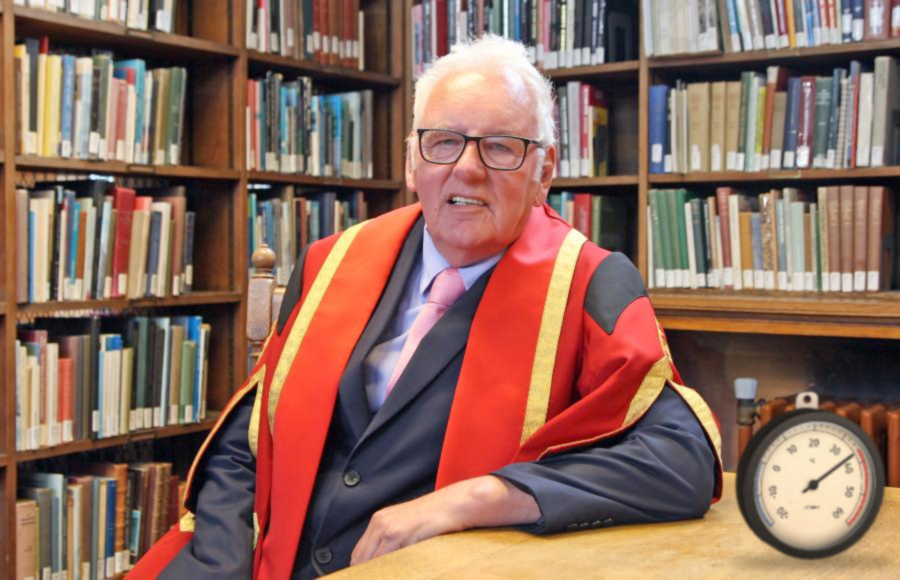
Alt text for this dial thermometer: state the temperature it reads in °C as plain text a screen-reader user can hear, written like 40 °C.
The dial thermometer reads 36 °C
